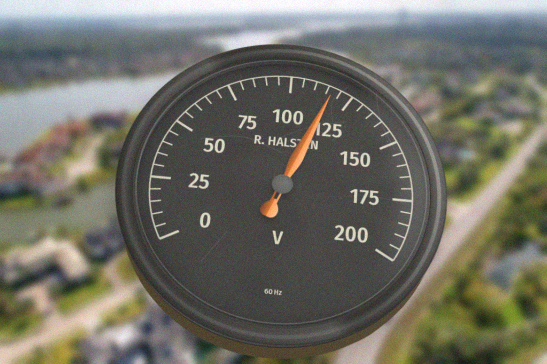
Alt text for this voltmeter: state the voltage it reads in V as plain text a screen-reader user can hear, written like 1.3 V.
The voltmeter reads 117.5 V
